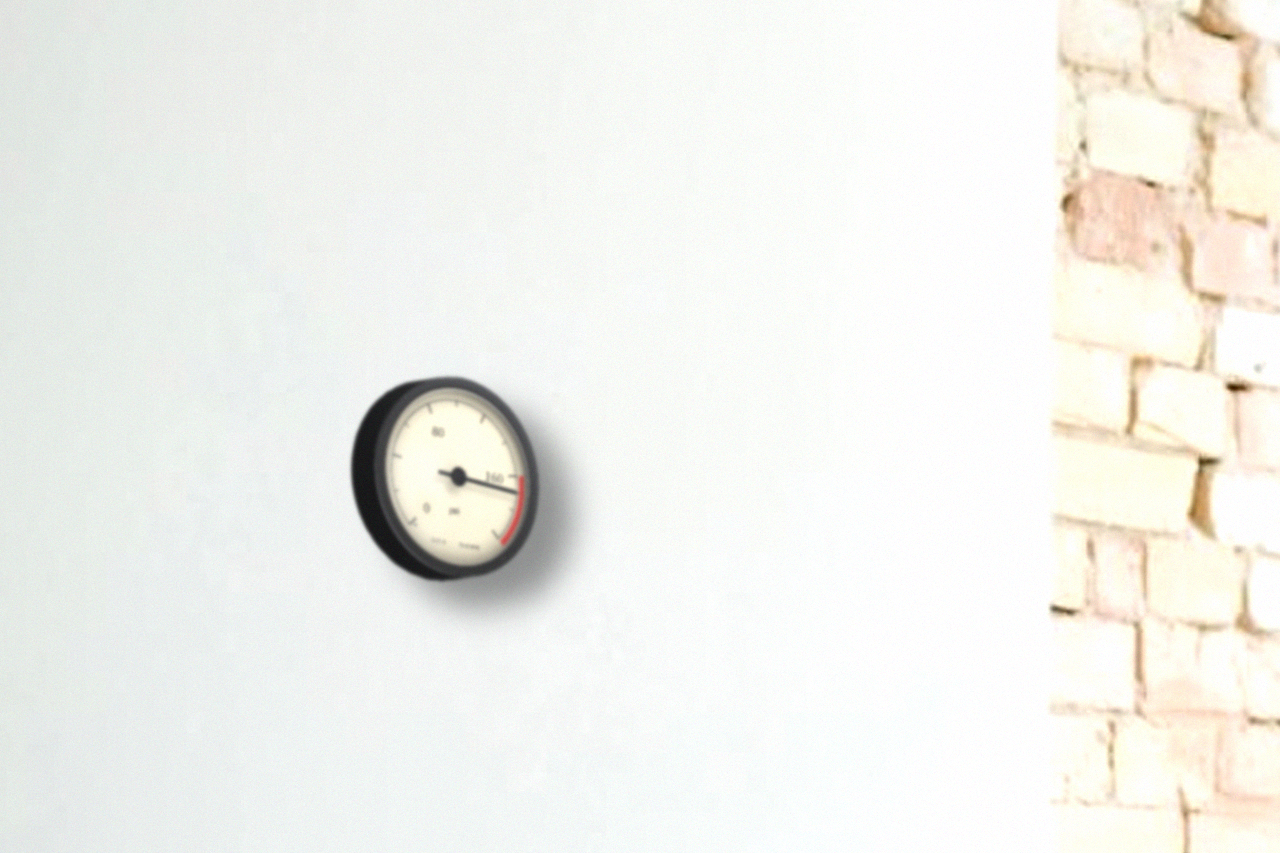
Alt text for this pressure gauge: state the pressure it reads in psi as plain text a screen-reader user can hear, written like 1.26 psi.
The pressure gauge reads 170 psi
